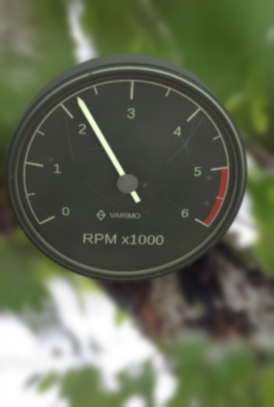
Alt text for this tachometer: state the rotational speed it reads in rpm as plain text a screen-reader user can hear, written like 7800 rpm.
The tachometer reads 2250 rpm
